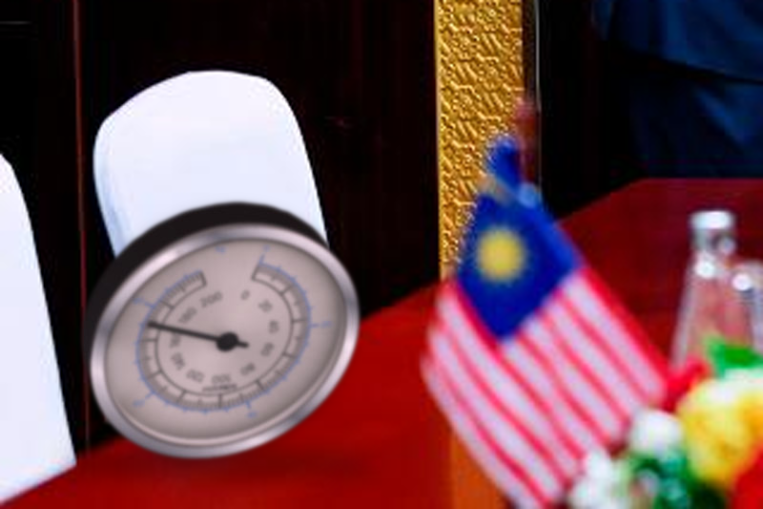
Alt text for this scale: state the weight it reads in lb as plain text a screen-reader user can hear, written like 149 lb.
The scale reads 170 lb
